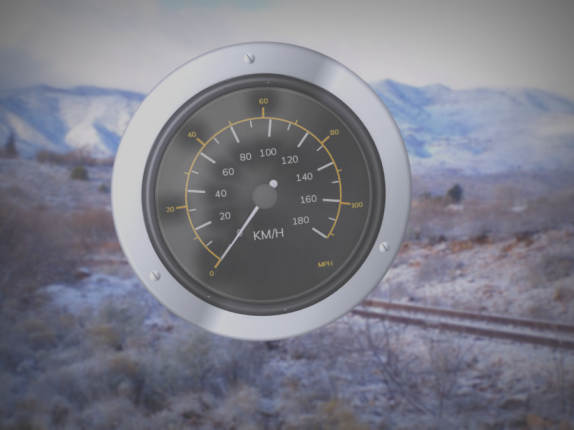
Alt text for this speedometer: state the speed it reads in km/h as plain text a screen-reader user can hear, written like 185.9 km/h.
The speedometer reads 0 km/h
